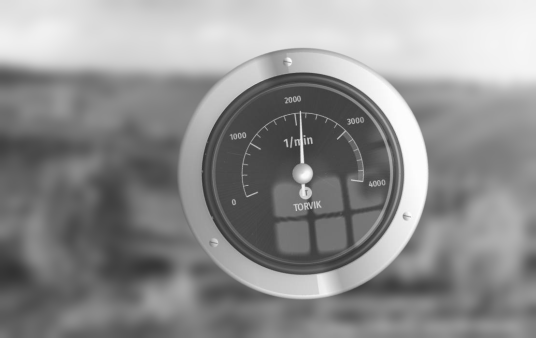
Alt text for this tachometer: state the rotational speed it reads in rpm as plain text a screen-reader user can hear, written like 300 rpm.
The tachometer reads 2100 rpm
